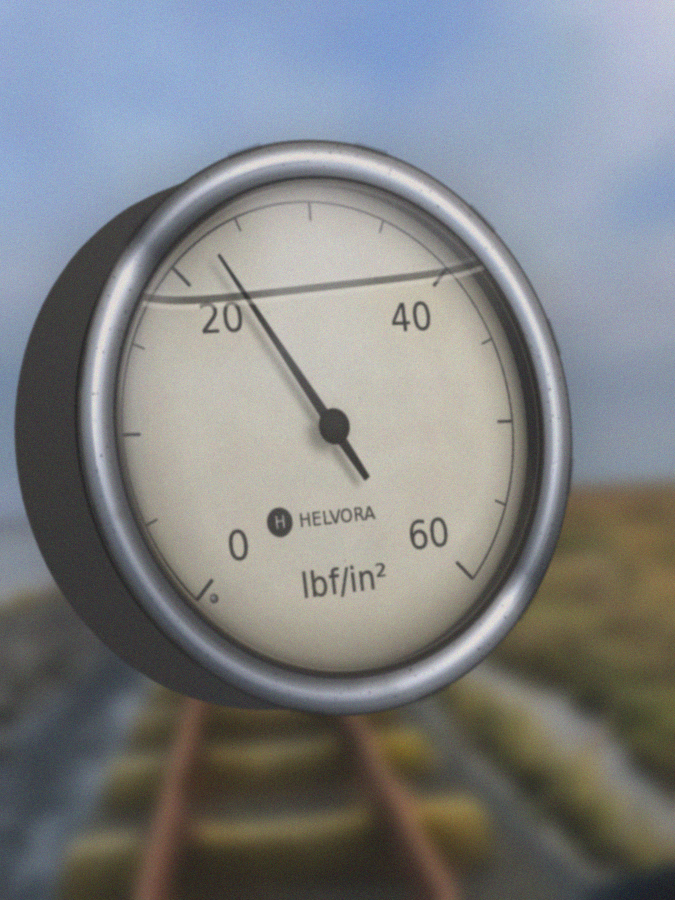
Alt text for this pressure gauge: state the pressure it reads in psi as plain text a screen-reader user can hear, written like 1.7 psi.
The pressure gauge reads 22.5 psi
